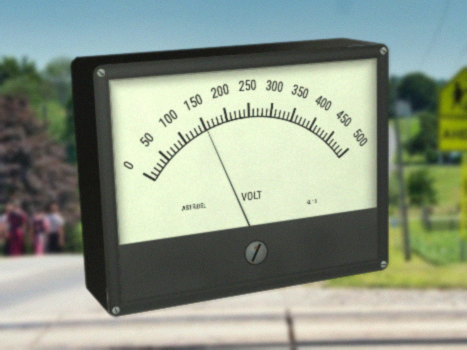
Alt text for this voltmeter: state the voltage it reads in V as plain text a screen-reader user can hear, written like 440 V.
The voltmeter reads 150 V
